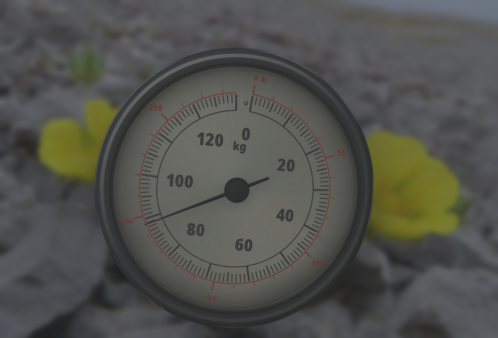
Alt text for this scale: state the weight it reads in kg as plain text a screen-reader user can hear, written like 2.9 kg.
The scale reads 89 kg
